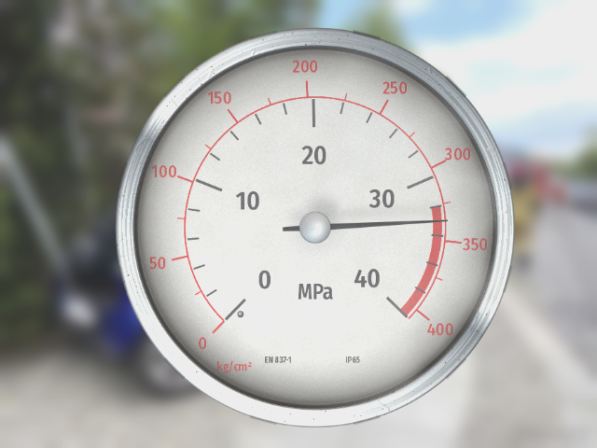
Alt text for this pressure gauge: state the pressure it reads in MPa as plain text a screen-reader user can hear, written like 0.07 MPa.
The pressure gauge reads 33 MPa
